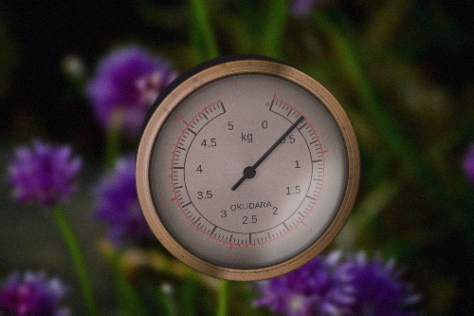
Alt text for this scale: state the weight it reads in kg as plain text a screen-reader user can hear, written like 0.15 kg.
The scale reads 0.4 kg
